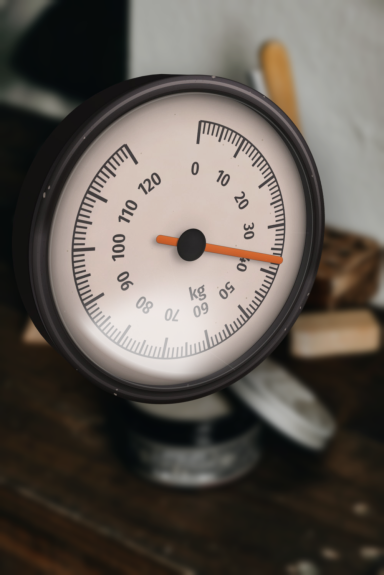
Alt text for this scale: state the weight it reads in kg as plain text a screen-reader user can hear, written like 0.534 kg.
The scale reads 37 kg
